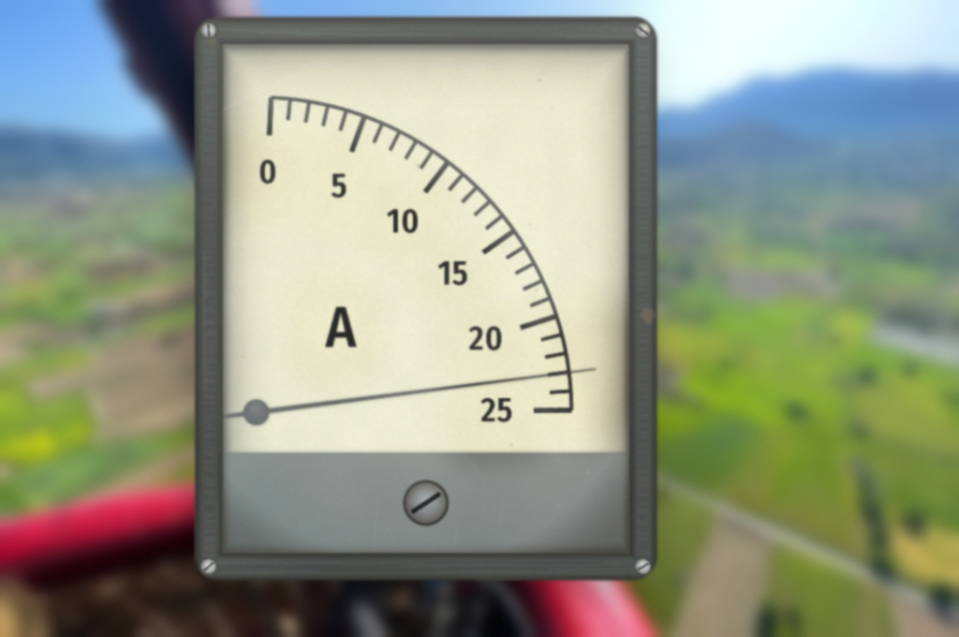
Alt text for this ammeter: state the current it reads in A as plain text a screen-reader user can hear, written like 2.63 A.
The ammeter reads 23 A
